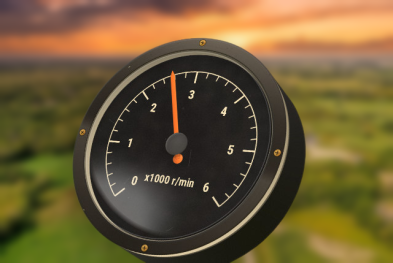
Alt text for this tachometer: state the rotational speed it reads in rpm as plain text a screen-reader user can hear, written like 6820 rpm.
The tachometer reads 2600 rpm
